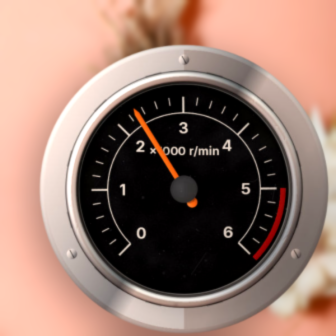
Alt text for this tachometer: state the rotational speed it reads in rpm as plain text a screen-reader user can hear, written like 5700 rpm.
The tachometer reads 2300 rpm
